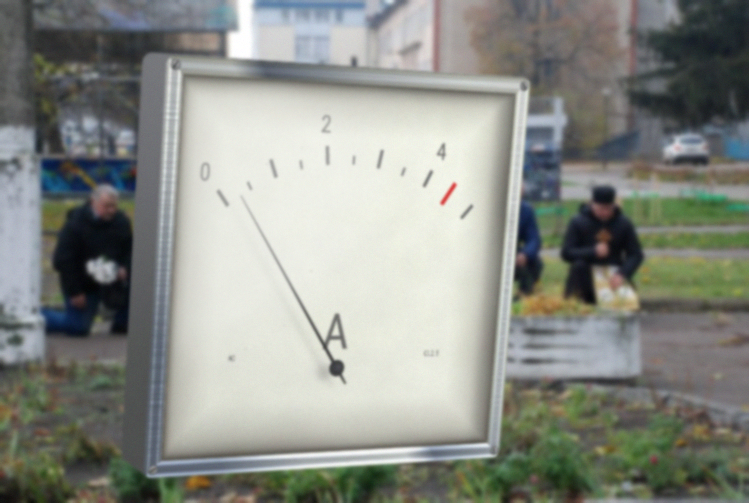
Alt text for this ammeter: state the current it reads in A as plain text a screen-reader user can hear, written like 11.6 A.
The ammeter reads 0.25 A
